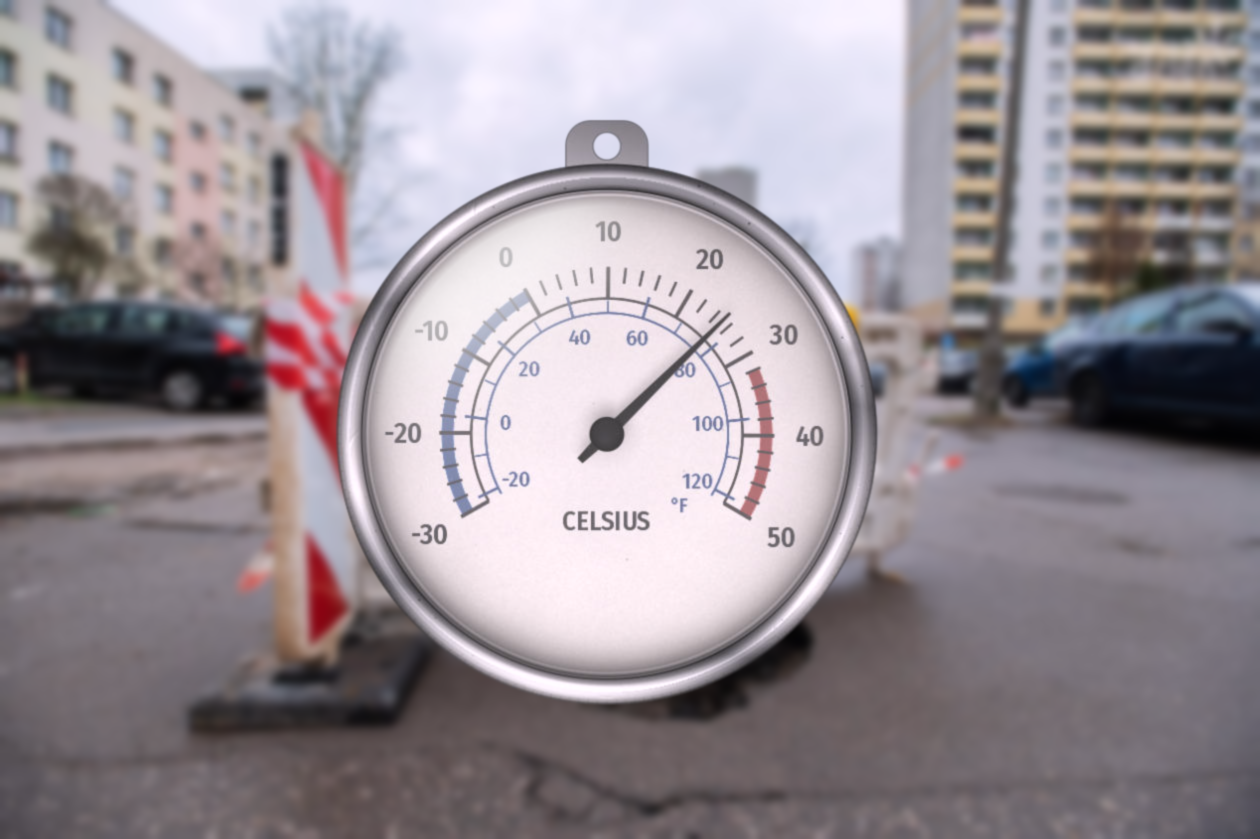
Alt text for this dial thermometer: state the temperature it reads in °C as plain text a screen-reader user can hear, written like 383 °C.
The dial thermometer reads 25 °C
